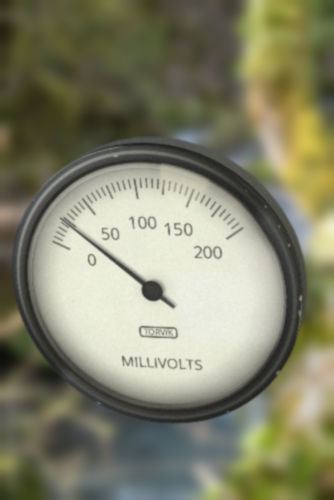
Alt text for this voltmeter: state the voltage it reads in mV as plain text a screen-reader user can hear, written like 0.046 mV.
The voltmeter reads 25 mV
